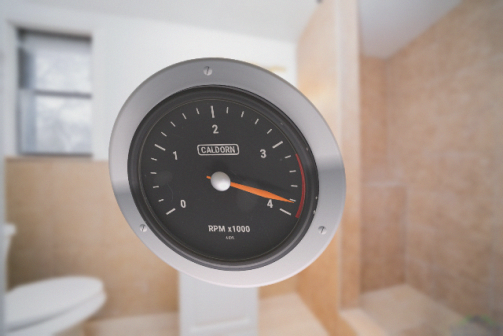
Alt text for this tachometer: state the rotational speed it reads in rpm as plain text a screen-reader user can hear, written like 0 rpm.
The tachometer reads 3800 rpm
